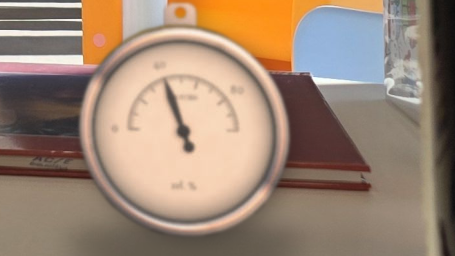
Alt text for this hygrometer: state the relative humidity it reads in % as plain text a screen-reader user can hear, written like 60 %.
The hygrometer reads 40 %
